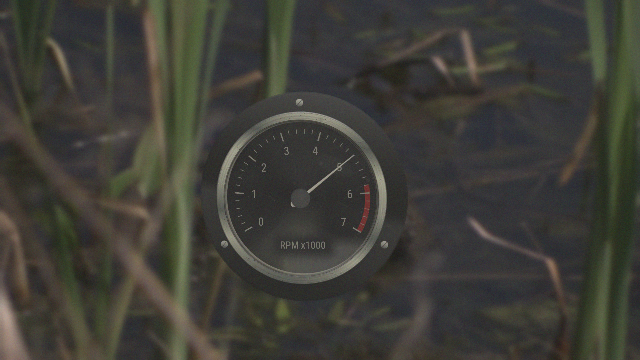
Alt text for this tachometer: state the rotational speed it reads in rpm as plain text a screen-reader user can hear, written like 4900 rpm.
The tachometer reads 5000 rpm
